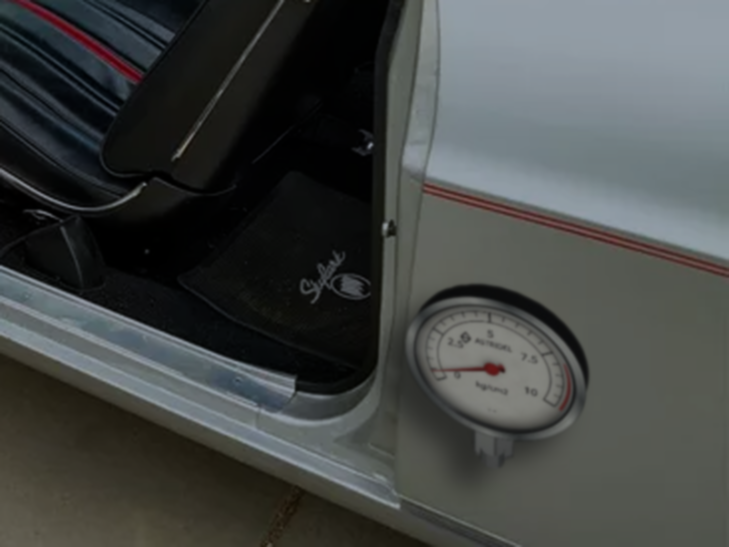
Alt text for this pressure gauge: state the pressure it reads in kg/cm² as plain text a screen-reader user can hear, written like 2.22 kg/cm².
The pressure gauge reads 0.5 kg/cm²
